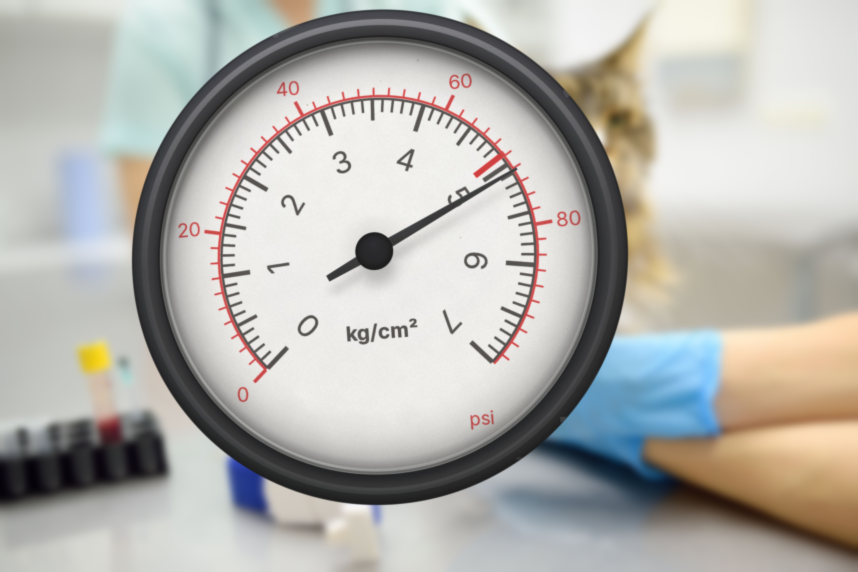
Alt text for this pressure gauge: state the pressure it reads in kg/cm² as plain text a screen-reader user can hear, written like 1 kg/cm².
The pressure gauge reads 5.1 kg/cm²
